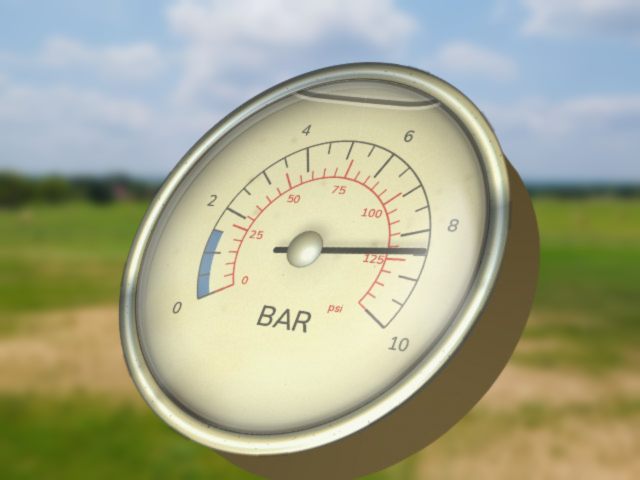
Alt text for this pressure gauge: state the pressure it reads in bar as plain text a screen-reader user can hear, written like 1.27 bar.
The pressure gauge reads 8.5 bar
